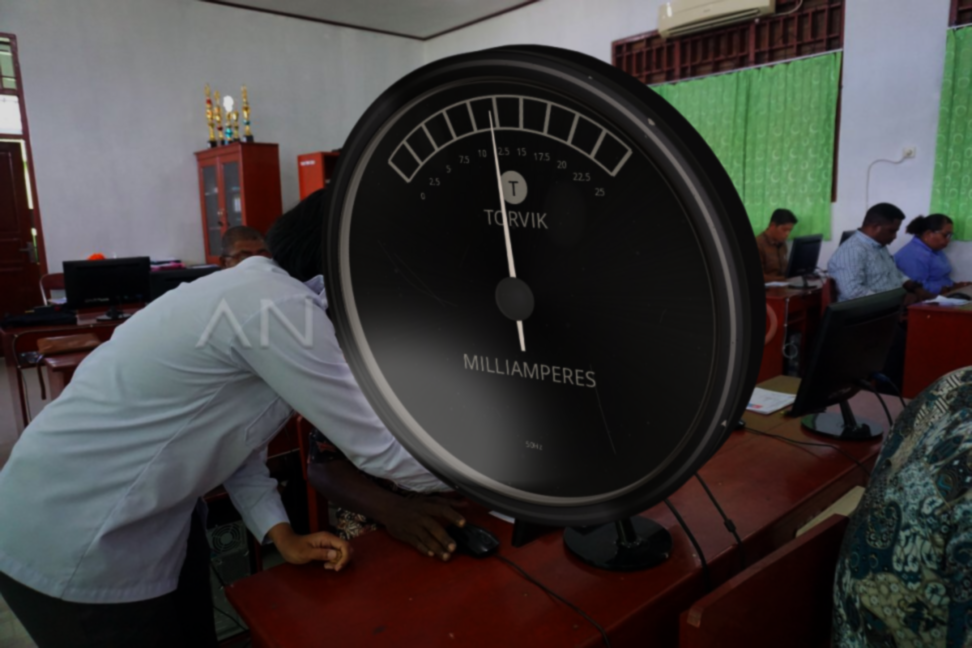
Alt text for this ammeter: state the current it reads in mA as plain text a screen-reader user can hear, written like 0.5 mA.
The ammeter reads 12.5 mA
